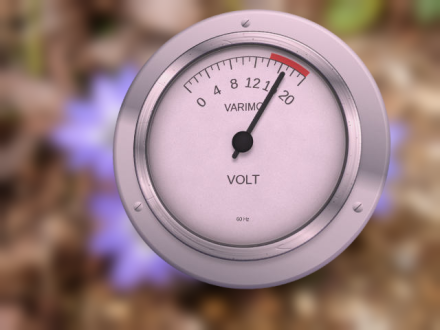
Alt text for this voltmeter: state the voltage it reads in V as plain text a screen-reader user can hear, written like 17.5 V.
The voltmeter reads 17 V
